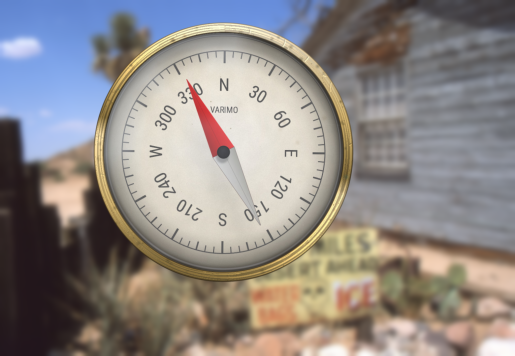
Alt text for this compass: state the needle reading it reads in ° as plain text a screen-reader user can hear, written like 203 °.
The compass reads 332.5 °
